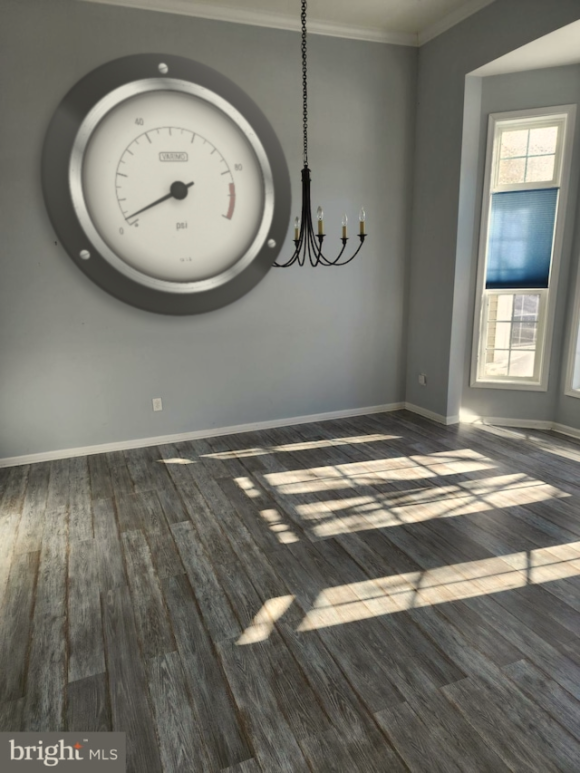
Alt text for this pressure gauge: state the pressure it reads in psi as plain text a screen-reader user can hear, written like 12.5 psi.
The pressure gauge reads 2.5 psi
